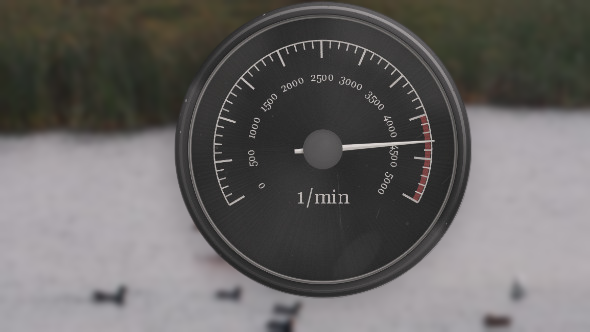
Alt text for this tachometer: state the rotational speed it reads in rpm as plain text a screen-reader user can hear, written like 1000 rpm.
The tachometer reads 4300 rpm
